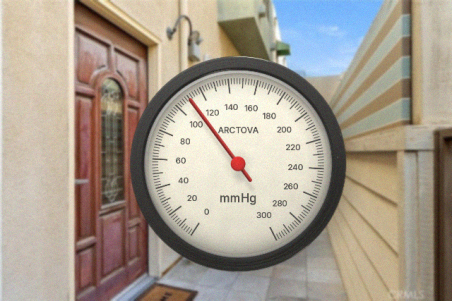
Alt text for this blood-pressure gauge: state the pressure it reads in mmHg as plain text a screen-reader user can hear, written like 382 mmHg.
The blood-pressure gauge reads 110 mmHg
